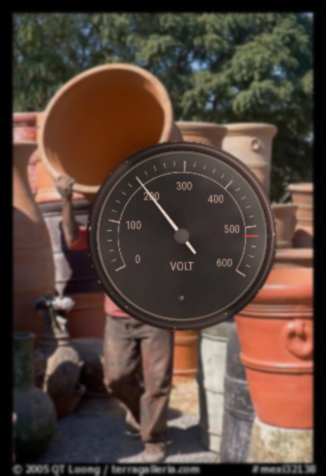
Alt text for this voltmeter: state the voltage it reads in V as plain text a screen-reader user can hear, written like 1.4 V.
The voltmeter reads 200 V
